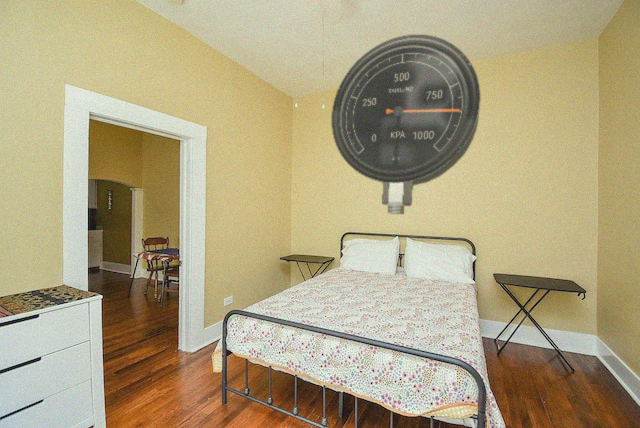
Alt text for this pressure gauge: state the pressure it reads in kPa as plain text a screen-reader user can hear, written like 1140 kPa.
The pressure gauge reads 850 kPa
